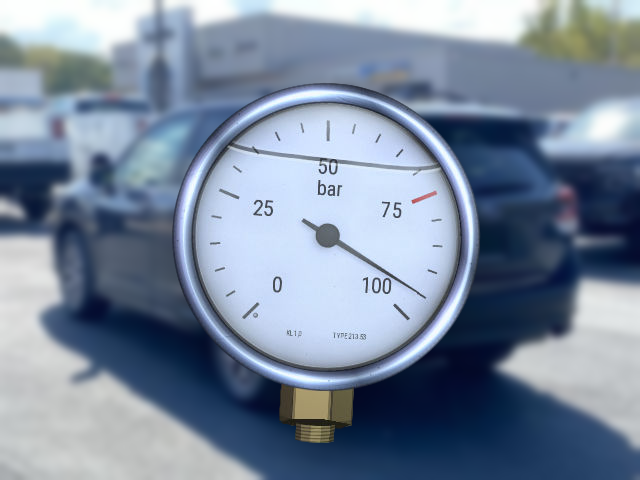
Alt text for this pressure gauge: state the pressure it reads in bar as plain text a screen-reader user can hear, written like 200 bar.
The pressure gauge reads 95 bar
